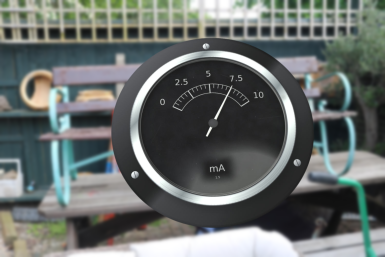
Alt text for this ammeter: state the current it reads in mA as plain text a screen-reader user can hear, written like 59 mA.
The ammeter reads 7.5 mA
